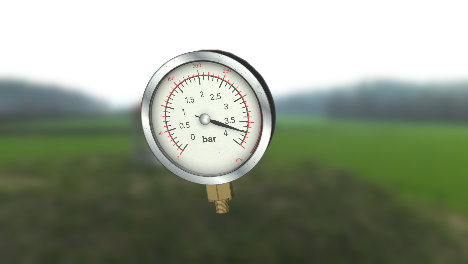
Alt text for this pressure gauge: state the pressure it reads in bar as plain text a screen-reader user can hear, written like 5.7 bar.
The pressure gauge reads 3.7 bar
